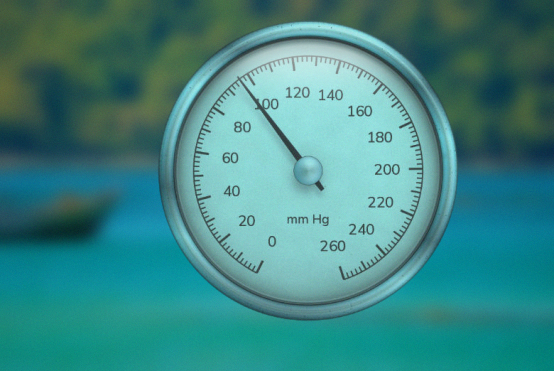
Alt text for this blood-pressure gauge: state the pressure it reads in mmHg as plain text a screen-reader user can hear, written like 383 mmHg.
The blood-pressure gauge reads 96 mmHg
